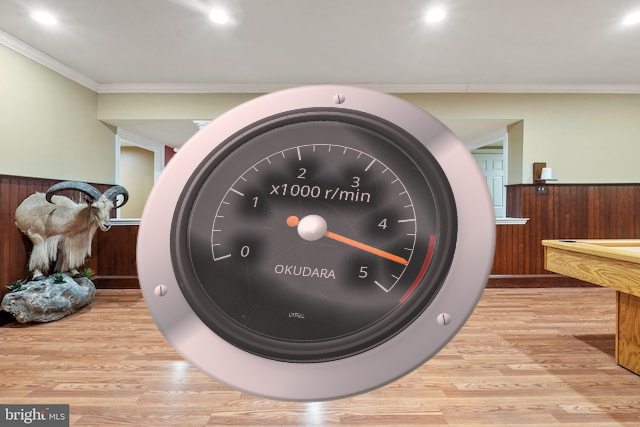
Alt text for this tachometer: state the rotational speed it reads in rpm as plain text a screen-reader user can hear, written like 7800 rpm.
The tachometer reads 4600 rpm
